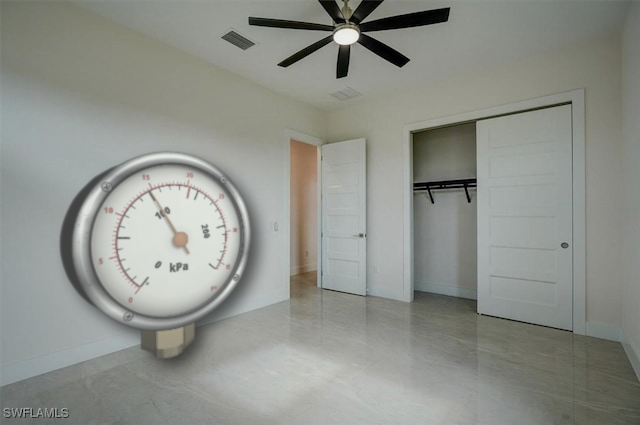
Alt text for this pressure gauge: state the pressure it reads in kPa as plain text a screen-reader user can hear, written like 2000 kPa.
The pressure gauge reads 100 kPa
